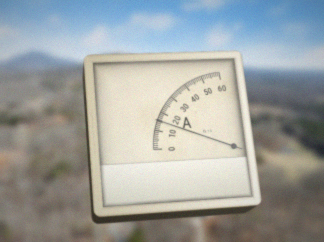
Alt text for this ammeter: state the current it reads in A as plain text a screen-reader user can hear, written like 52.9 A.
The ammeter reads 15 A
